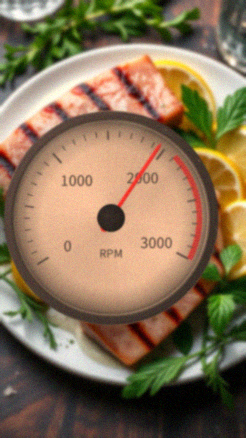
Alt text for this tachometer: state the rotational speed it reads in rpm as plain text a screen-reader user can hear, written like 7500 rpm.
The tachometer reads 1950 rpm
